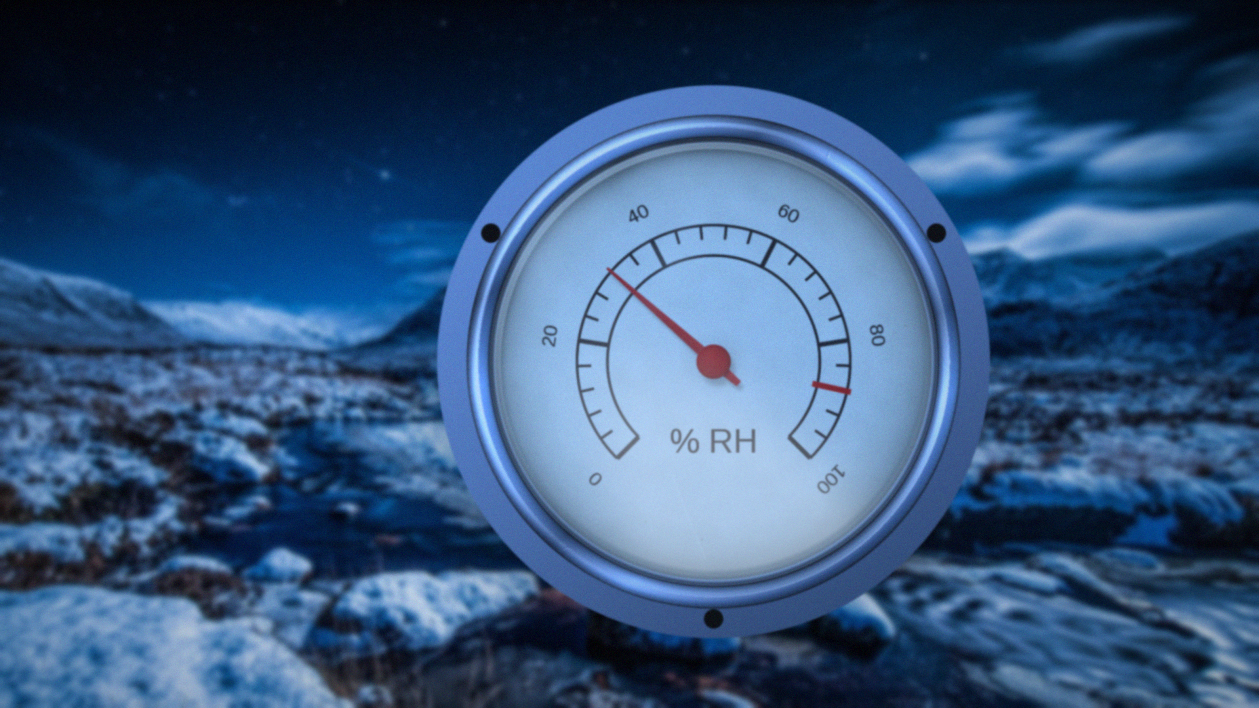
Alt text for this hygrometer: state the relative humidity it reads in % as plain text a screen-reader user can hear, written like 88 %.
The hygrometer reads 32 %
